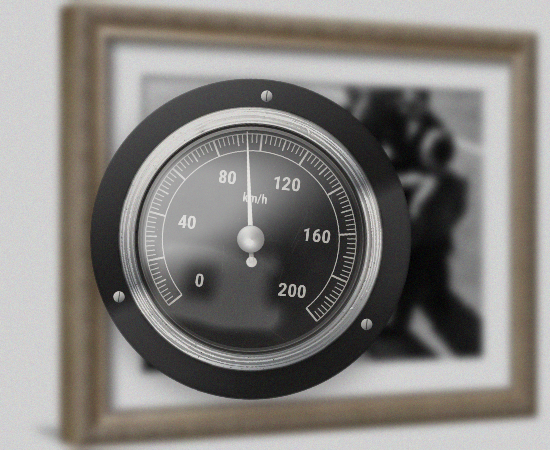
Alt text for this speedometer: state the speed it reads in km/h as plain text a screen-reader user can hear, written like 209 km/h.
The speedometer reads 94 km/h
